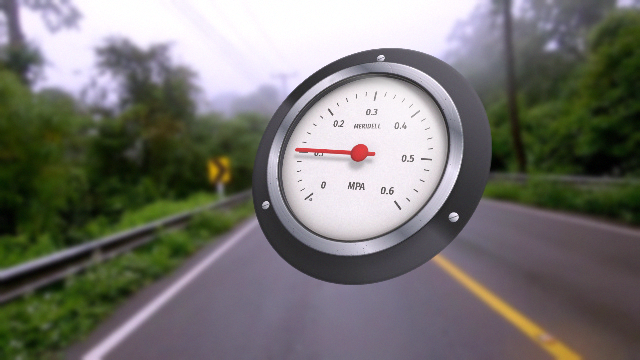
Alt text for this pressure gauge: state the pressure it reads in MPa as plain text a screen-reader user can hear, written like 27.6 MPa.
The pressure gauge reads 0.1 MPa
